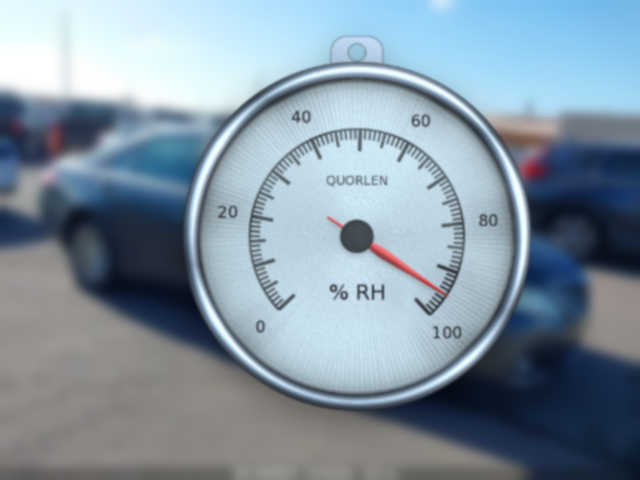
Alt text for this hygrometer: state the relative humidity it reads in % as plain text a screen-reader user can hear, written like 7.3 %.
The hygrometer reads 95 %
